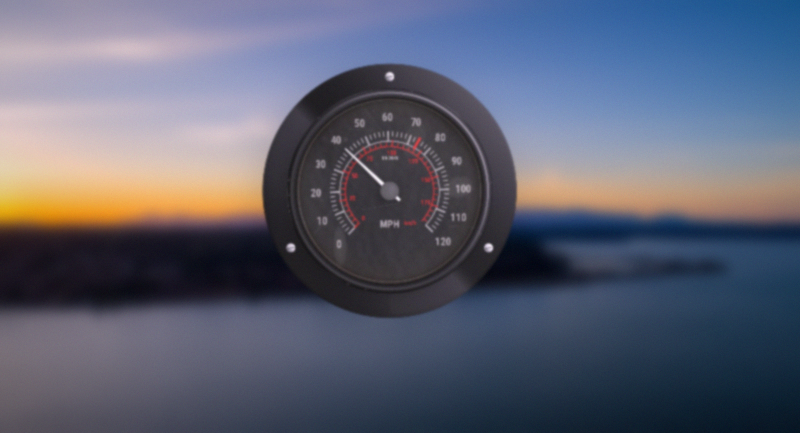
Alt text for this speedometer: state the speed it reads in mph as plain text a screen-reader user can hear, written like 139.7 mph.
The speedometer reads 40 mph
